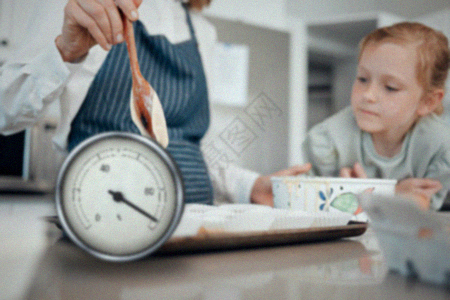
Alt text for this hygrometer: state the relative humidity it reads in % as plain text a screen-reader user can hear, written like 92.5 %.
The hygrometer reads 95 %
